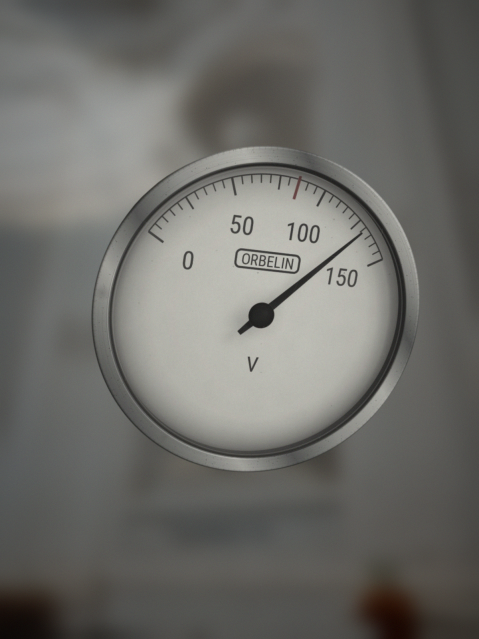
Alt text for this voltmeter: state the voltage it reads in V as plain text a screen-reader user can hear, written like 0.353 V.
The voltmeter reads 130 V
